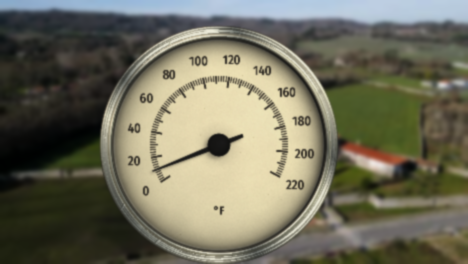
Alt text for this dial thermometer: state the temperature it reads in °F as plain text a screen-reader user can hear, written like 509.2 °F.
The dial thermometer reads 10 °F
